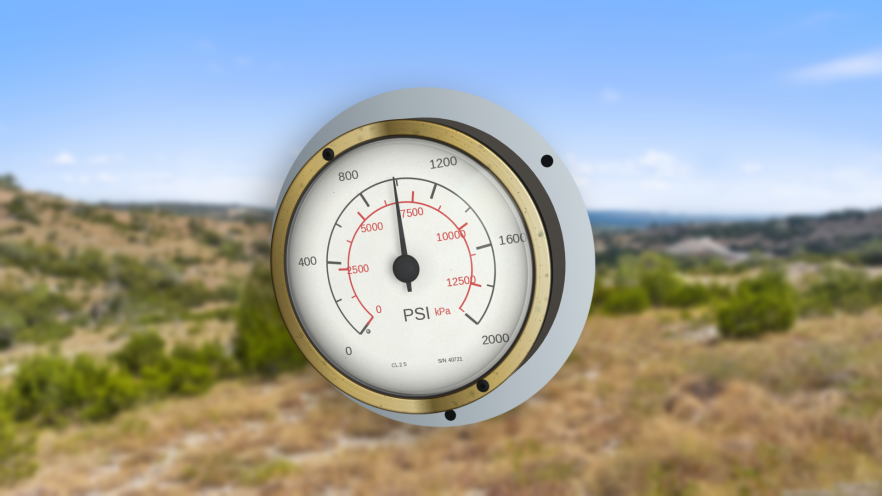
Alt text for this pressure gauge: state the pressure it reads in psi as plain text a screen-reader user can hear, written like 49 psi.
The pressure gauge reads 1000 psi
